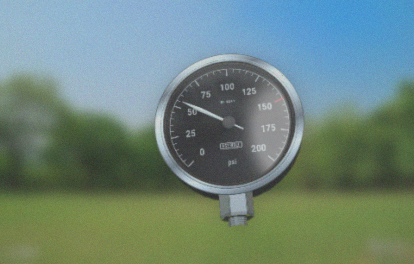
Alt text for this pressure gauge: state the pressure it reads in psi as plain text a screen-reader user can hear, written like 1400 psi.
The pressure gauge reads 55 psi
